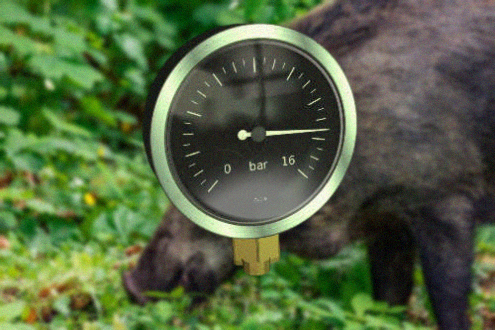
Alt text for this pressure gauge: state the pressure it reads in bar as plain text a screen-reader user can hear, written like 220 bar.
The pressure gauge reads 13.5 bar
